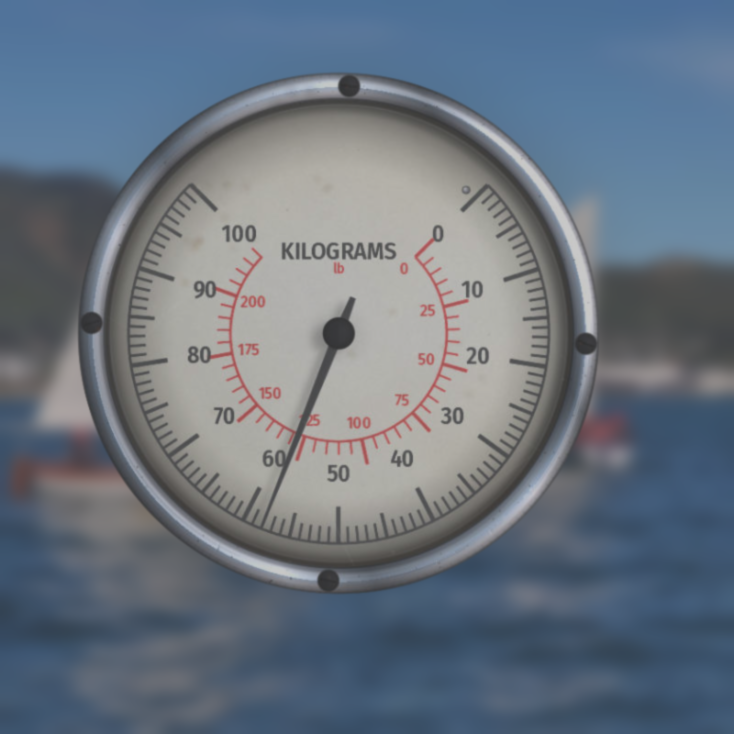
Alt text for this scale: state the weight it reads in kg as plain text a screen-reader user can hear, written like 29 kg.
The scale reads 58 kg
